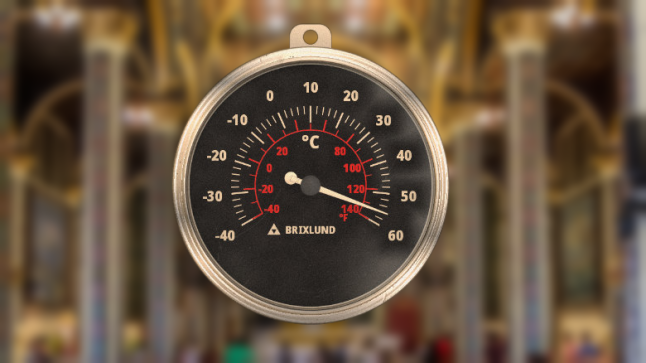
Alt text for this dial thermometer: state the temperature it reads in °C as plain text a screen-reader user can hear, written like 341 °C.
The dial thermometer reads 56 °C
